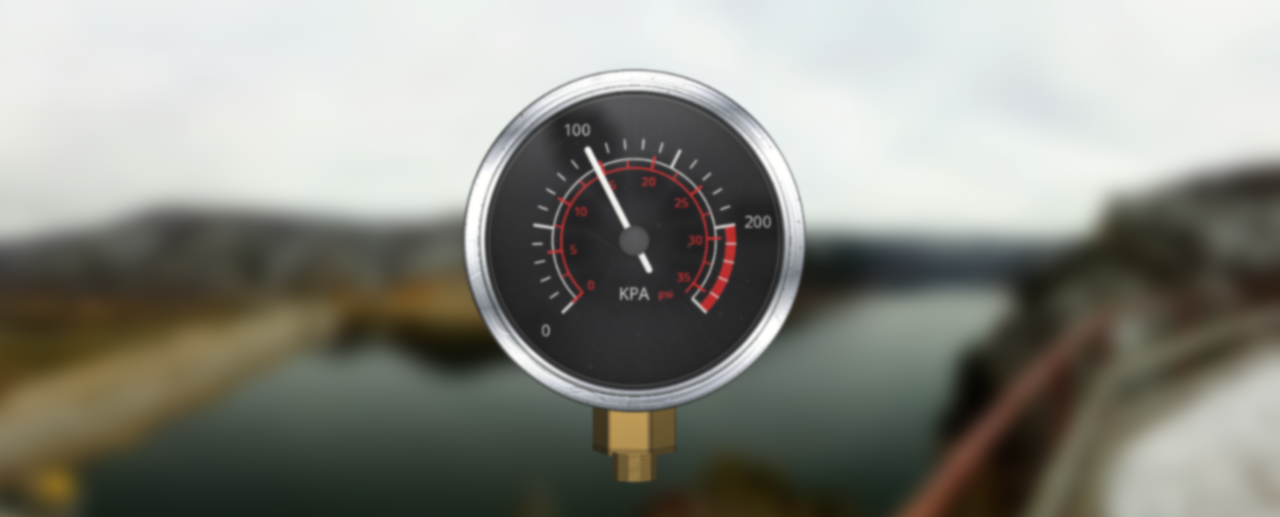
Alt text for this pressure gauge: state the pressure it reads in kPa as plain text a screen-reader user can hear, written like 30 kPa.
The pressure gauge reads 100 kPa
